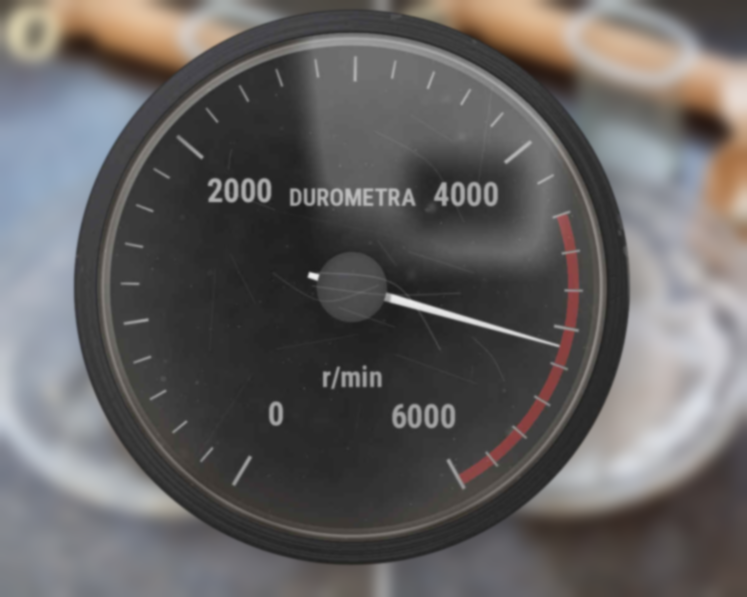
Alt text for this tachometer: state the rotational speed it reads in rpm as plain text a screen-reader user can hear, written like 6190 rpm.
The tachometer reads 5100 rpm
